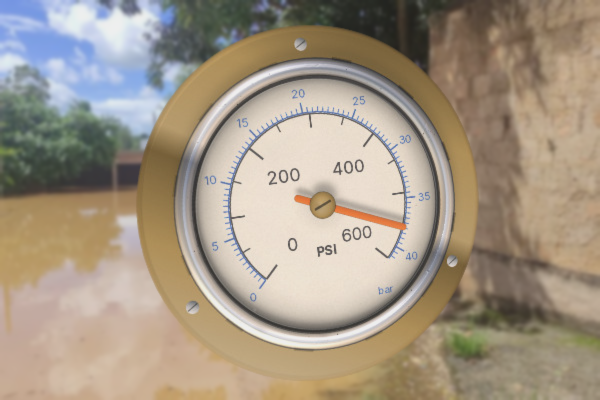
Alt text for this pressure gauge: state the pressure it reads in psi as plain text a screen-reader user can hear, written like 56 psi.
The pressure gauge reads 550 psi
